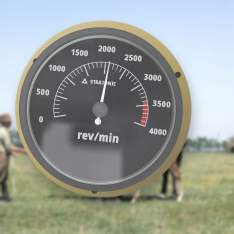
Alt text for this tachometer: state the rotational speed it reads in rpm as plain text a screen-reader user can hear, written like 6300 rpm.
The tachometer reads 2100 rpm
